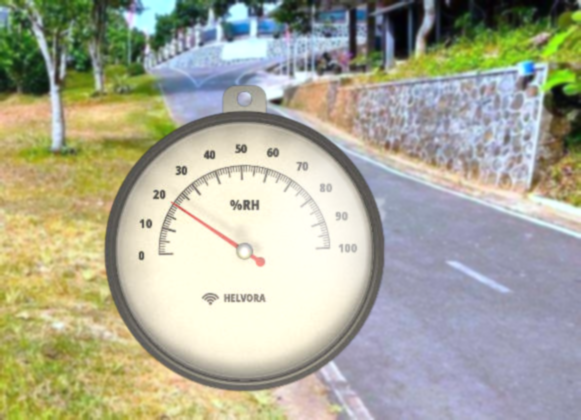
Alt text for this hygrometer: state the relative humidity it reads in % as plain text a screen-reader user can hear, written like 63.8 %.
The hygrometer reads 20 %
